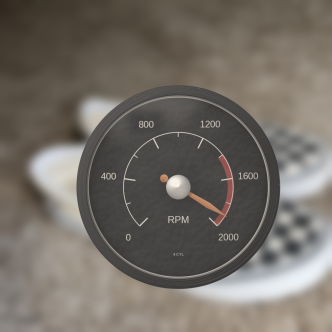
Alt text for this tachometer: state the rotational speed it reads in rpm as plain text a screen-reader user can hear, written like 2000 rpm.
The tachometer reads 1900 rpm
